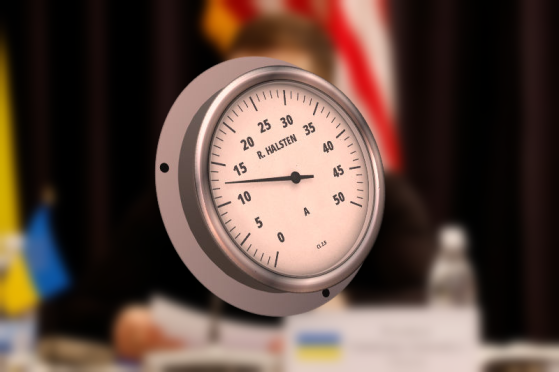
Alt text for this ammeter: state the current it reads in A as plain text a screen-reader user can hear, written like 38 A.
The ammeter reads 12.5 A
